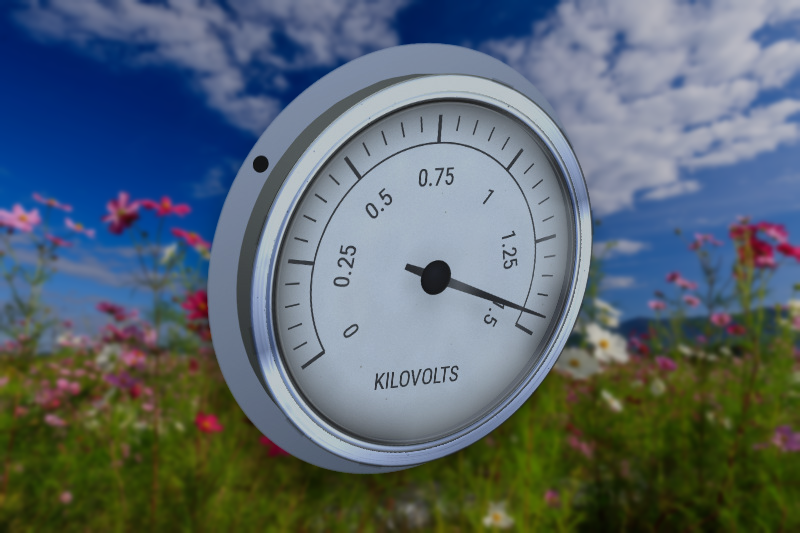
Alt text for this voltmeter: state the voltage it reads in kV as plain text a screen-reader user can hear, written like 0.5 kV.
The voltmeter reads 1.45 kV
